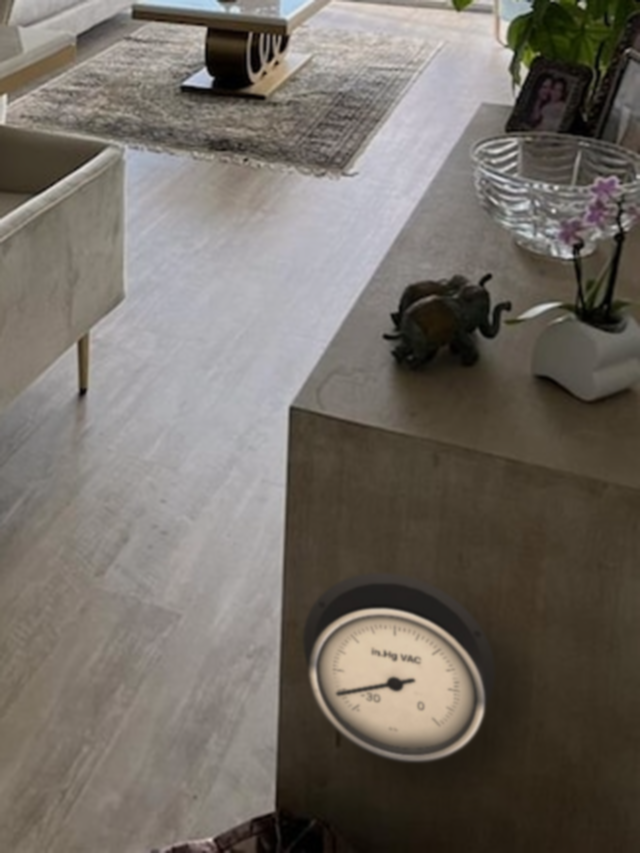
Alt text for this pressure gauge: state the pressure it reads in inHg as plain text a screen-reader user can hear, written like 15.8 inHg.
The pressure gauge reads -27.5 inHg
